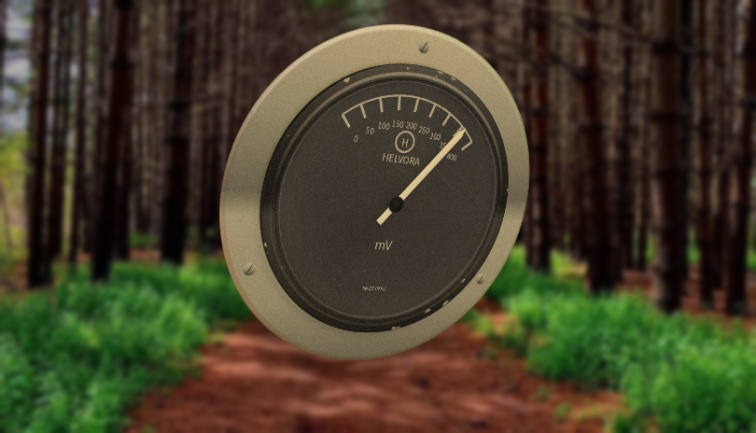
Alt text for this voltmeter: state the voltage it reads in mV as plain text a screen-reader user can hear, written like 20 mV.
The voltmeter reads 350 mV
